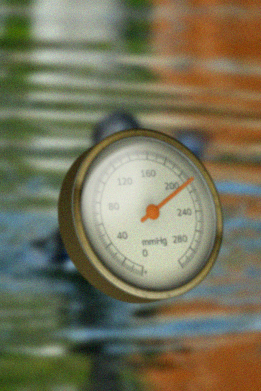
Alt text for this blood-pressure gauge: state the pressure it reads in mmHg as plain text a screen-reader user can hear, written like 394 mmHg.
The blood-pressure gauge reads 210 mmHg
